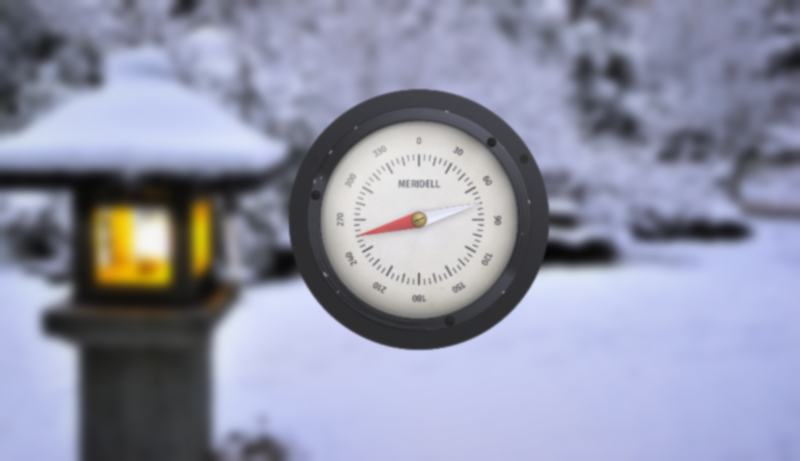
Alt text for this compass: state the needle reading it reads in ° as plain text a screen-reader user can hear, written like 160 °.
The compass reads 255 °
